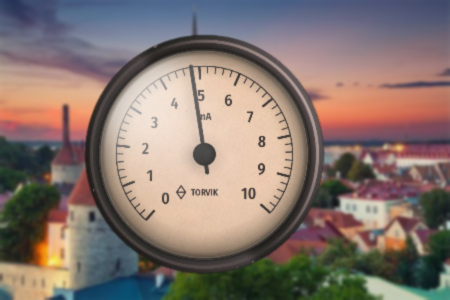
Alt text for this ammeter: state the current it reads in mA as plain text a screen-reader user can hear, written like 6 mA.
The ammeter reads 4.8 mA
